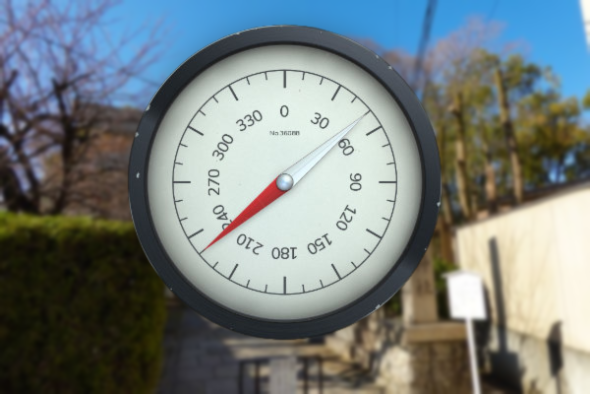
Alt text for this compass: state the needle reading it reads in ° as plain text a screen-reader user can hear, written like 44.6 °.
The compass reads 230 °
